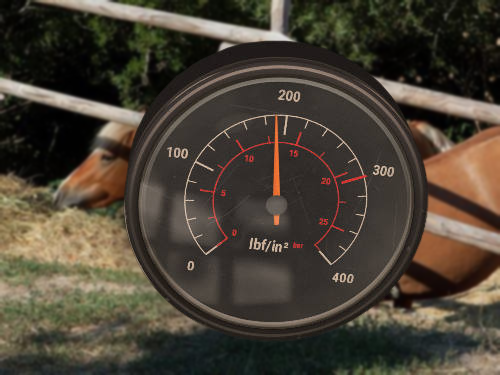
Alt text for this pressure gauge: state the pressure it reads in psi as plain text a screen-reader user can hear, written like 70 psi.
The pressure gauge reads 190 psi
